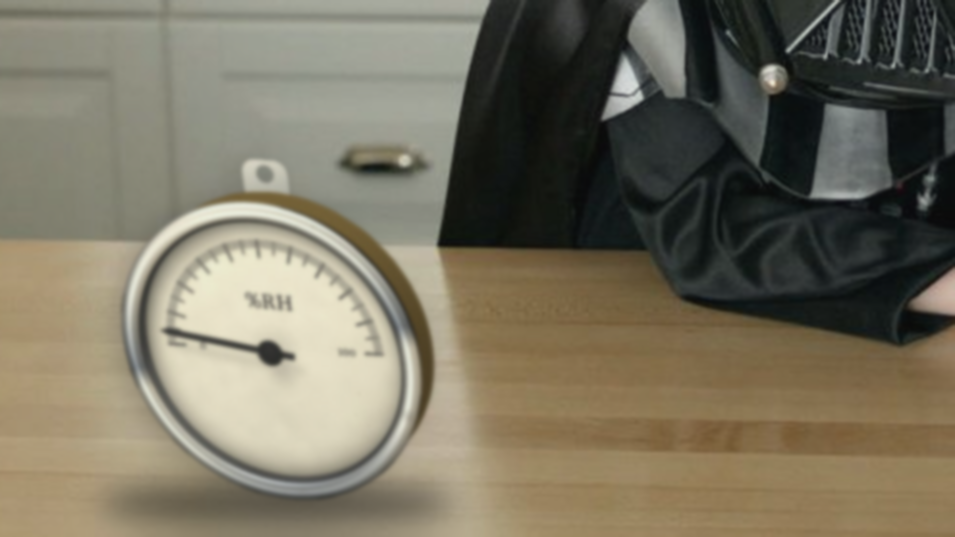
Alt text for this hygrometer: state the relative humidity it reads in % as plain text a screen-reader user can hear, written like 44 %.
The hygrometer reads 5 %
